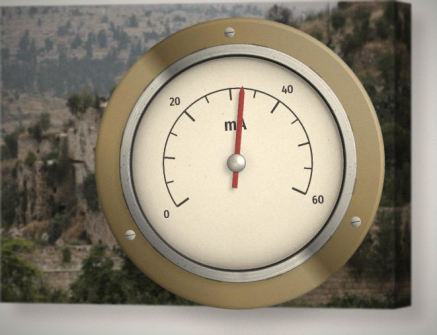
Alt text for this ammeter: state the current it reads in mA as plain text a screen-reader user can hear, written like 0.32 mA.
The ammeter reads 32.5 mA
